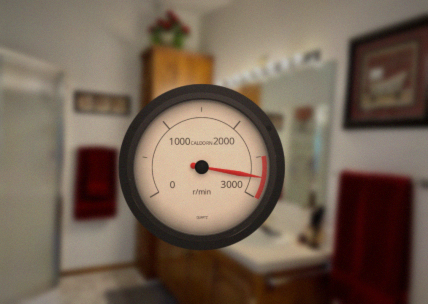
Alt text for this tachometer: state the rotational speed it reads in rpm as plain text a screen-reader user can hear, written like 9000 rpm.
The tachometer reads 2750 rpm
